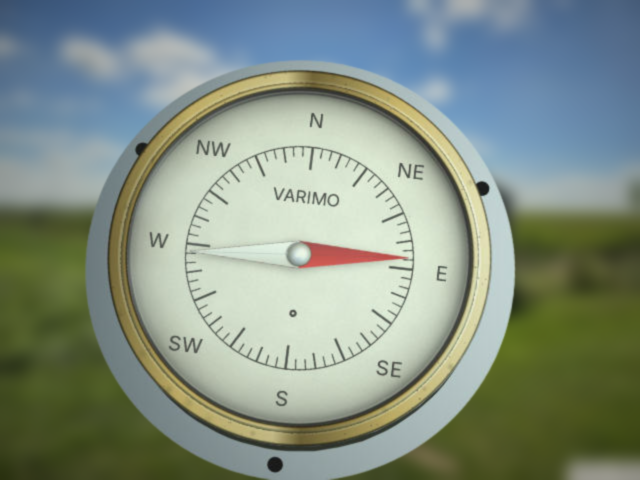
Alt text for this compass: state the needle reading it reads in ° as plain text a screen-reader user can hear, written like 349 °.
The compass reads 85 °
